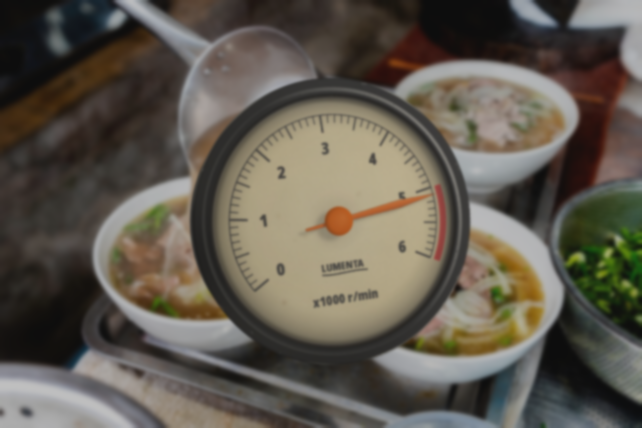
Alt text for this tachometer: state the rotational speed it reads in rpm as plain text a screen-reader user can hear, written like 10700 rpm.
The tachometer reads 5100 rpm
